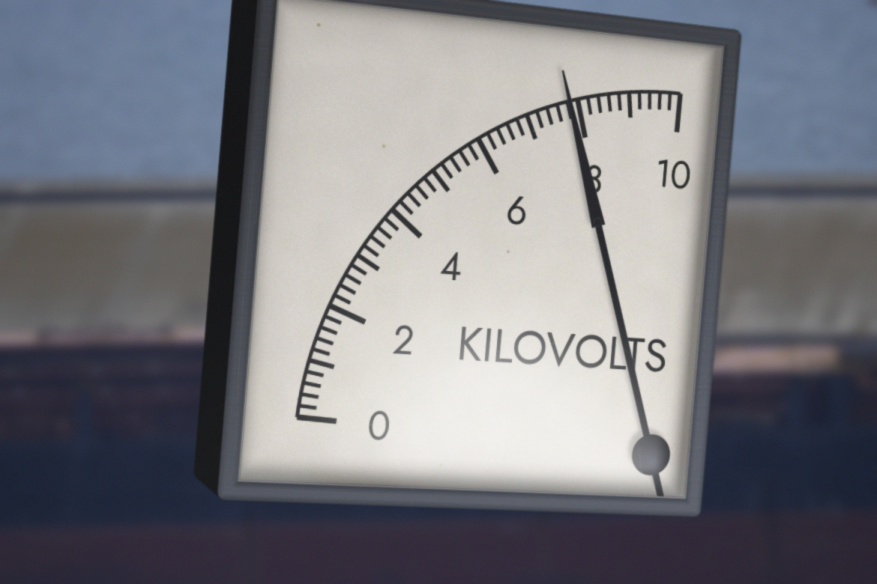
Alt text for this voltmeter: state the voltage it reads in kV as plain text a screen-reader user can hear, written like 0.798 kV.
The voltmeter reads 7.8 kV
